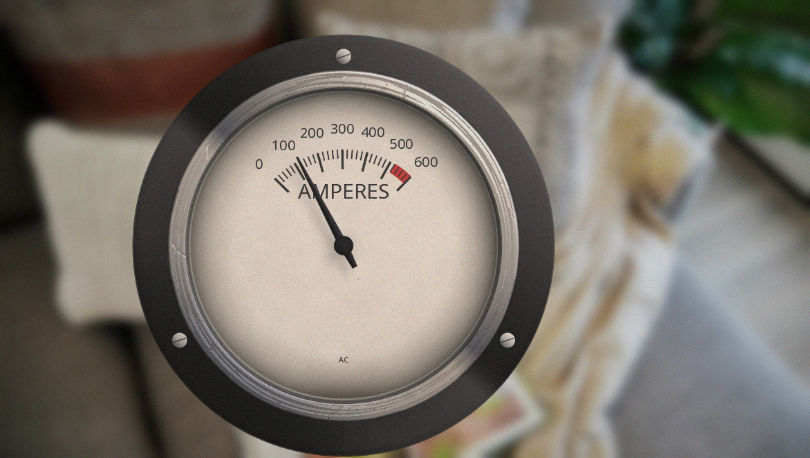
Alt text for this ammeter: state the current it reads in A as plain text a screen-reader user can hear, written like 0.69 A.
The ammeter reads 120 A
